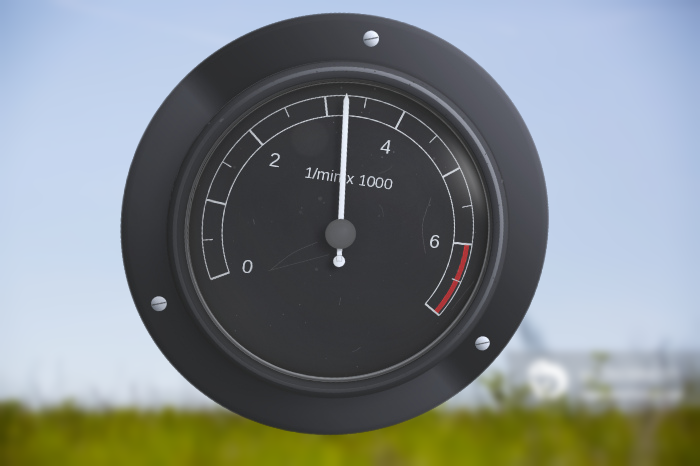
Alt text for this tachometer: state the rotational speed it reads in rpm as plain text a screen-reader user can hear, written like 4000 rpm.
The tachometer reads 3250 rpm
